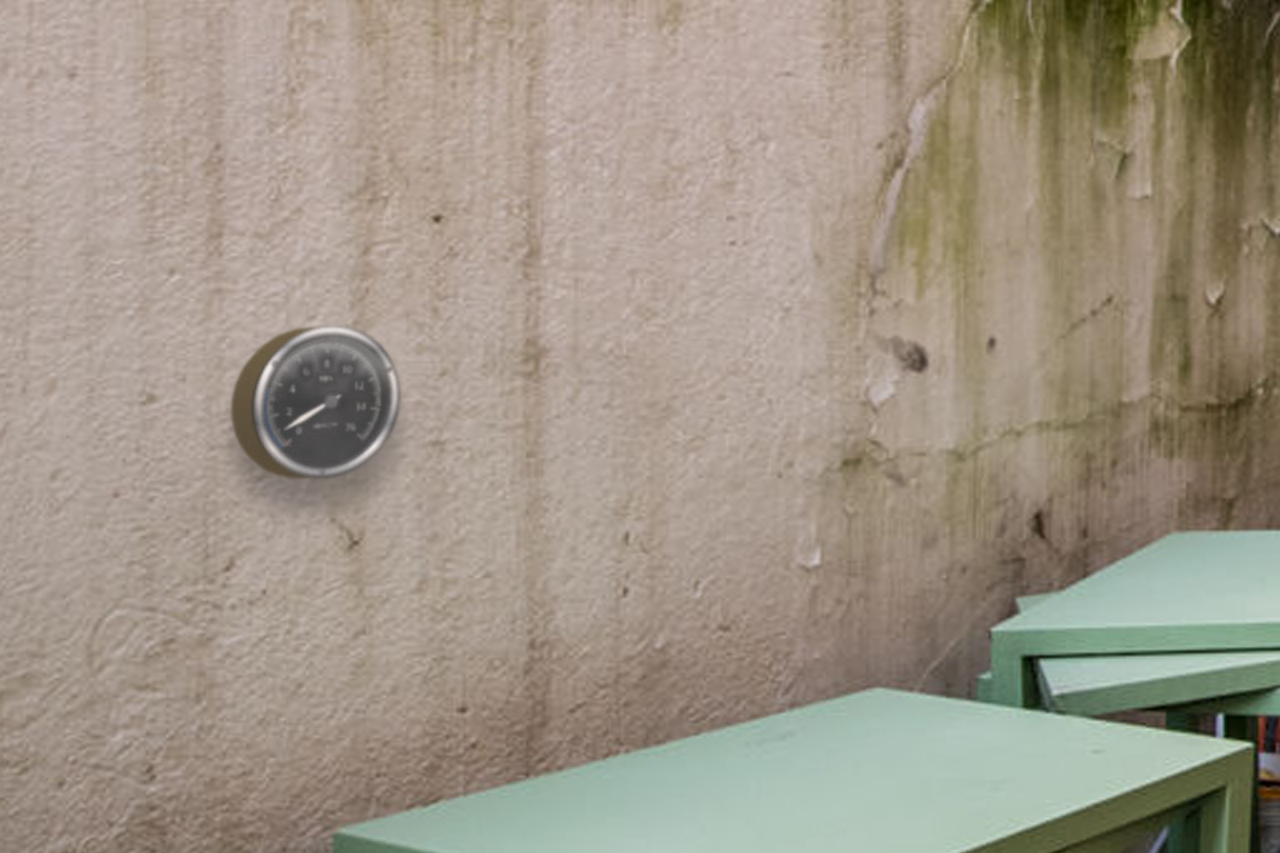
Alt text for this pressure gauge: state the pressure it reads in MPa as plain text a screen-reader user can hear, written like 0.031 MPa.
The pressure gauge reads 1 MPa
